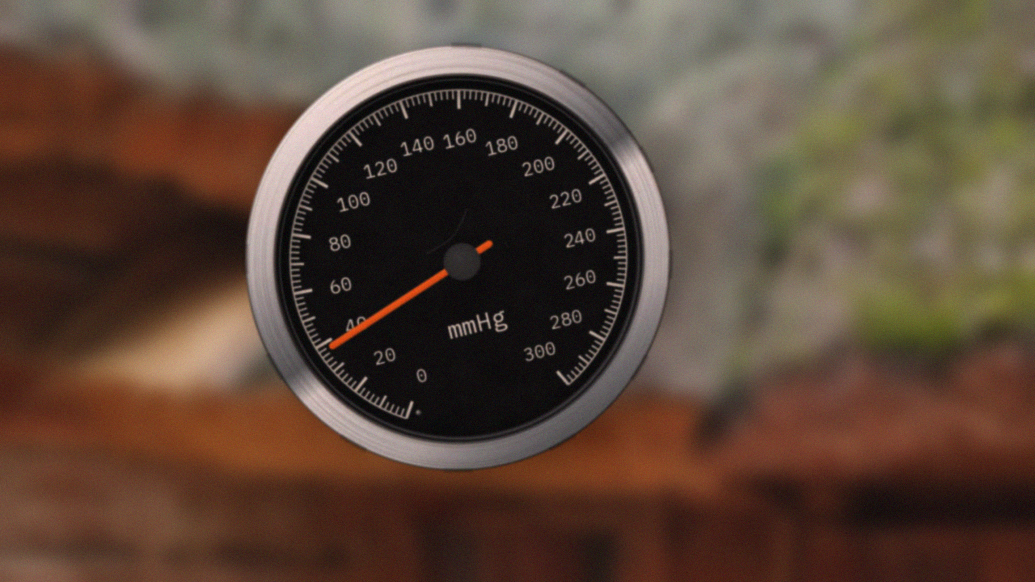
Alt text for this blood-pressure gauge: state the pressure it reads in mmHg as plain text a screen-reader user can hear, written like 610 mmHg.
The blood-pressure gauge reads 38 mmHg
